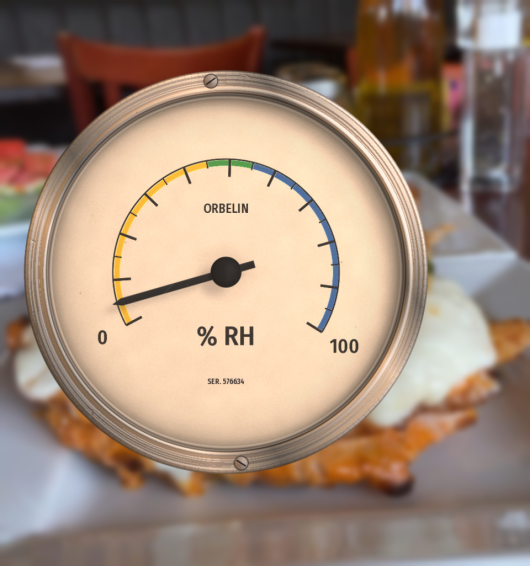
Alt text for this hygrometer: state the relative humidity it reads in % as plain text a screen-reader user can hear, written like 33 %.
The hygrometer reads 5 %
